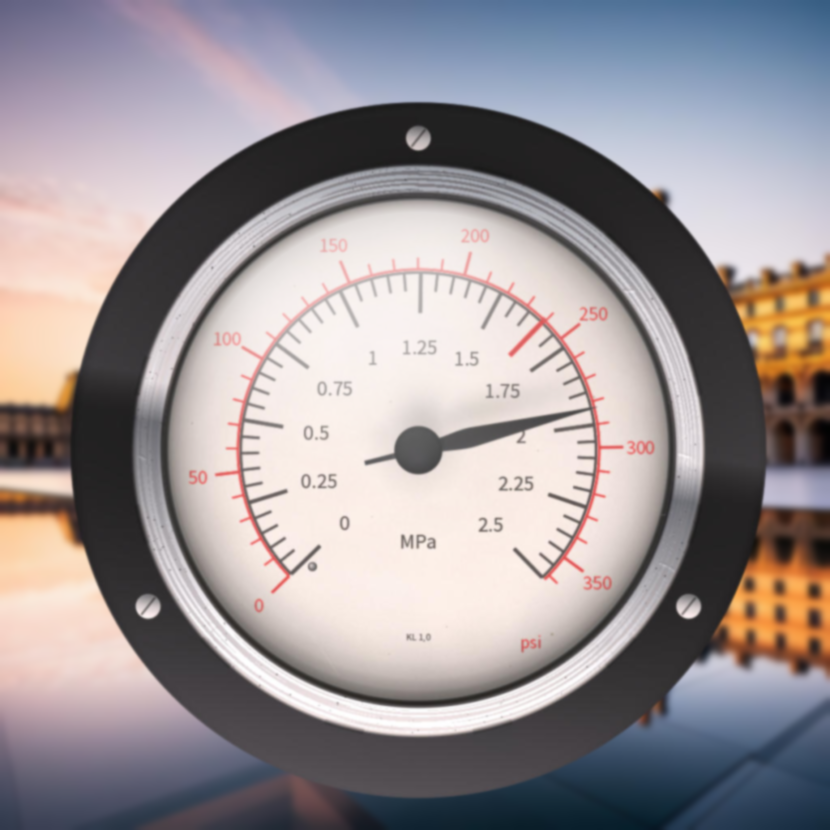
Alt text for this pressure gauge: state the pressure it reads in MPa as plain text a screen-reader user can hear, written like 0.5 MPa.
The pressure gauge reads 1.95 MPa
